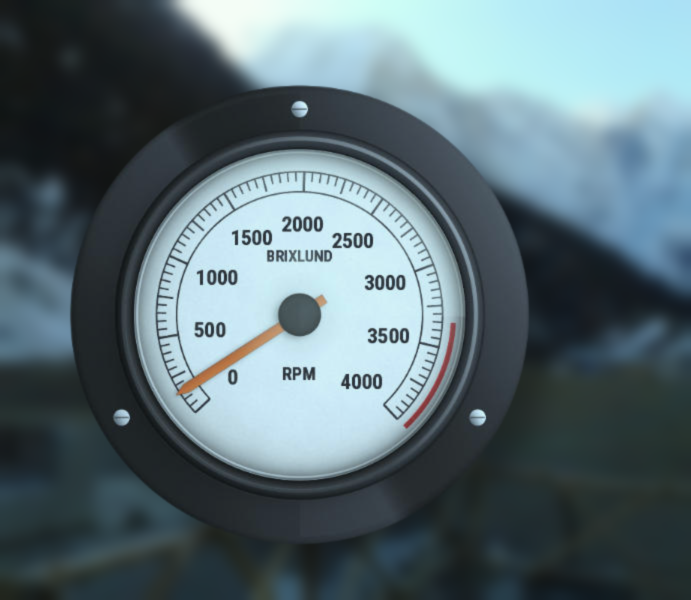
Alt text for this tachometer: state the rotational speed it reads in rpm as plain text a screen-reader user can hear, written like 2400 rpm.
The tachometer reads 150 rpm
